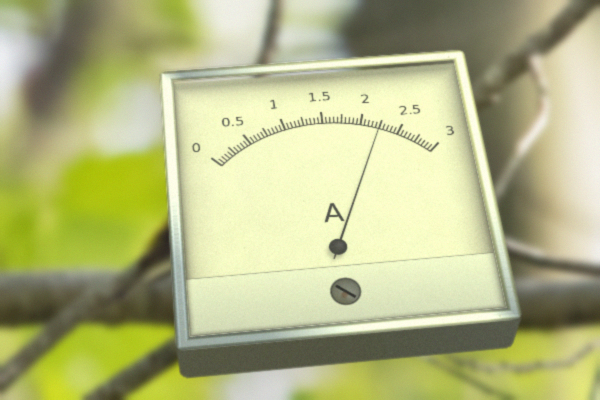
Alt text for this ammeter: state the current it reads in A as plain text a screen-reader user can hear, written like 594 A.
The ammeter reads 2.25 A
